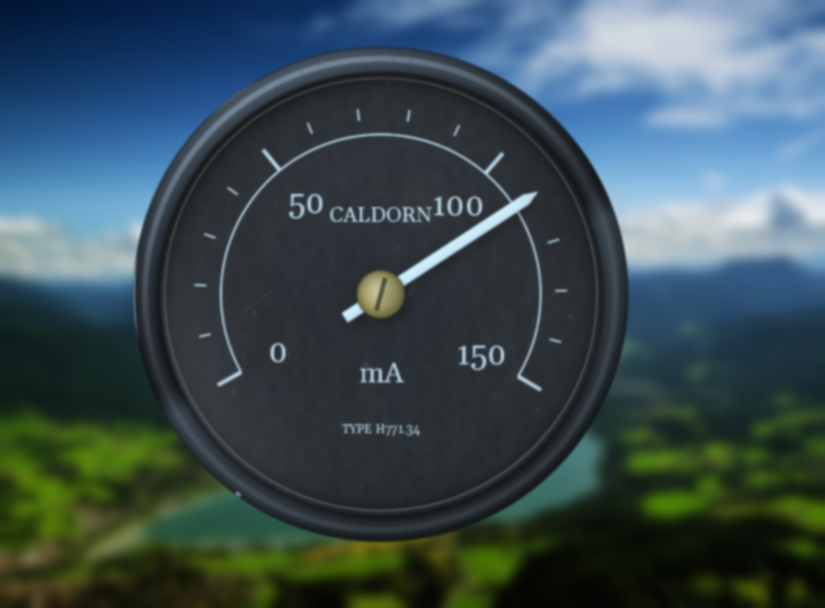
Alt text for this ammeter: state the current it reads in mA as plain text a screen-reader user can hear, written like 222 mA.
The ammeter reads 110 mA
